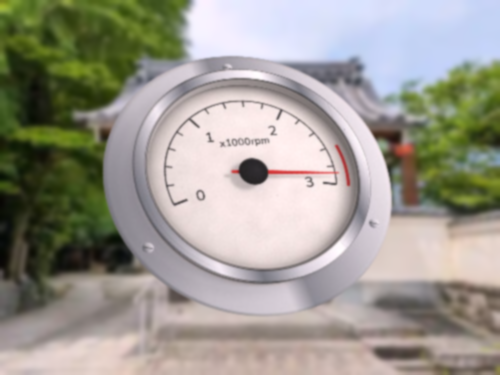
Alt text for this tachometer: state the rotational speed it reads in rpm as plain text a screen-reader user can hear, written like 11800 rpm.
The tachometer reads 2900 rpm
